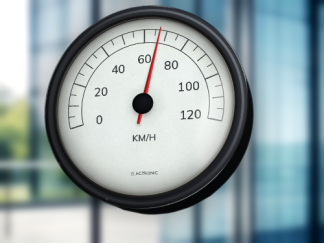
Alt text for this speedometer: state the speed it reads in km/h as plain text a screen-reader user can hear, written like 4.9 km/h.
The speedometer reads 67.5 km/h
